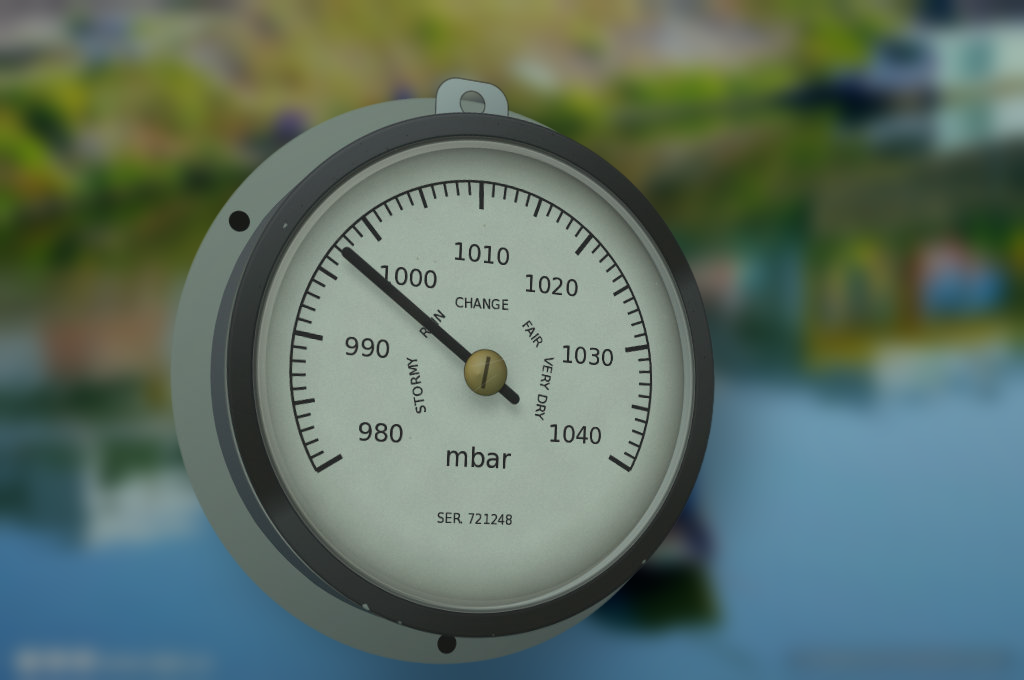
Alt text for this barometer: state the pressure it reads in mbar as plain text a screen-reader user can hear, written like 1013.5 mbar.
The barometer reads 997 mbar
